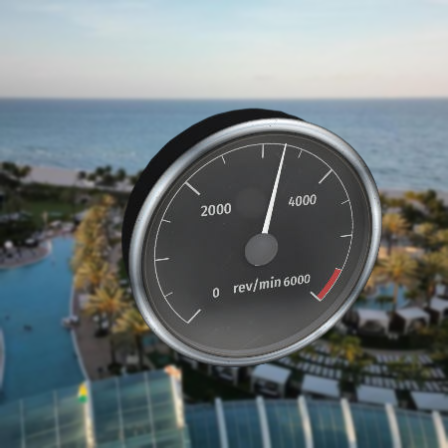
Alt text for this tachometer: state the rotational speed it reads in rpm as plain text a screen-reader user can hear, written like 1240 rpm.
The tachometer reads 3250 rpm
